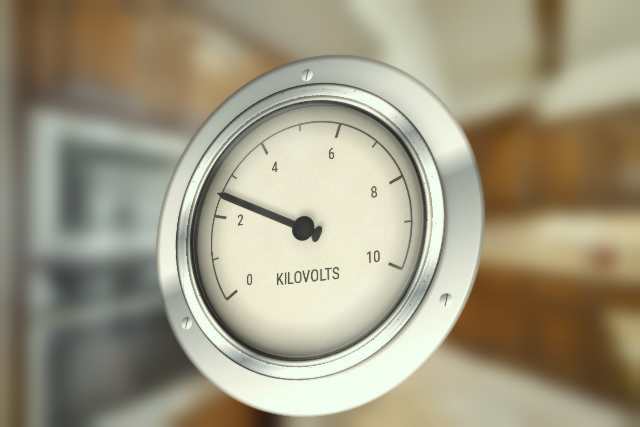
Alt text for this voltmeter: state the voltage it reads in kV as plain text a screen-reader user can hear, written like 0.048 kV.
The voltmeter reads 2.5 kV
